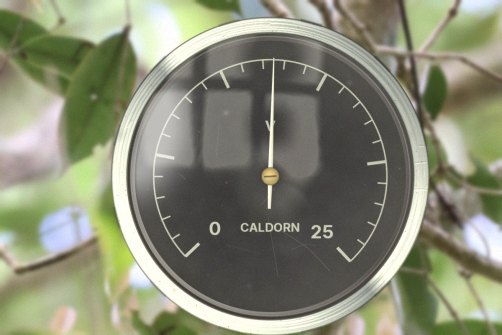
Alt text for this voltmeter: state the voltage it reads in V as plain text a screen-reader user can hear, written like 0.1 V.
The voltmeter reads 12.5 V
